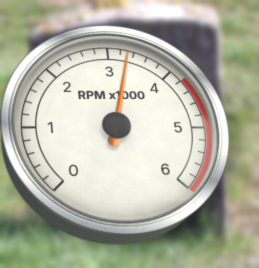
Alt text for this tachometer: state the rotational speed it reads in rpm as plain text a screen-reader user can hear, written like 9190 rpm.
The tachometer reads 3300 rpm
